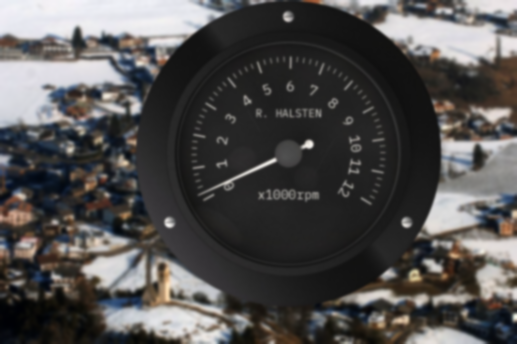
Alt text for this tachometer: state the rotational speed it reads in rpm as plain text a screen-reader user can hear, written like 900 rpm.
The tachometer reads 200 rpm
